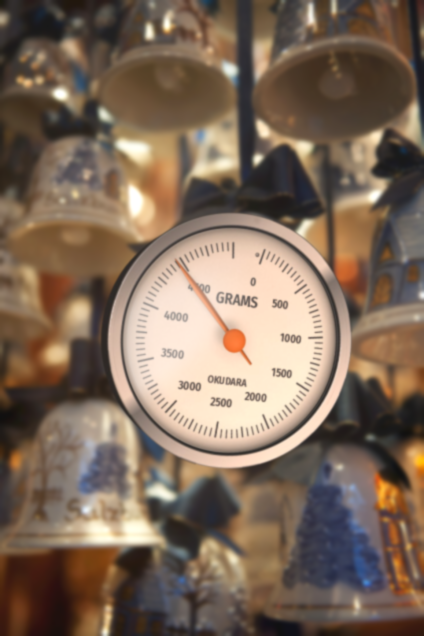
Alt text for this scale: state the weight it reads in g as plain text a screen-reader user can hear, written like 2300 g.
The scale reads 4450 g
